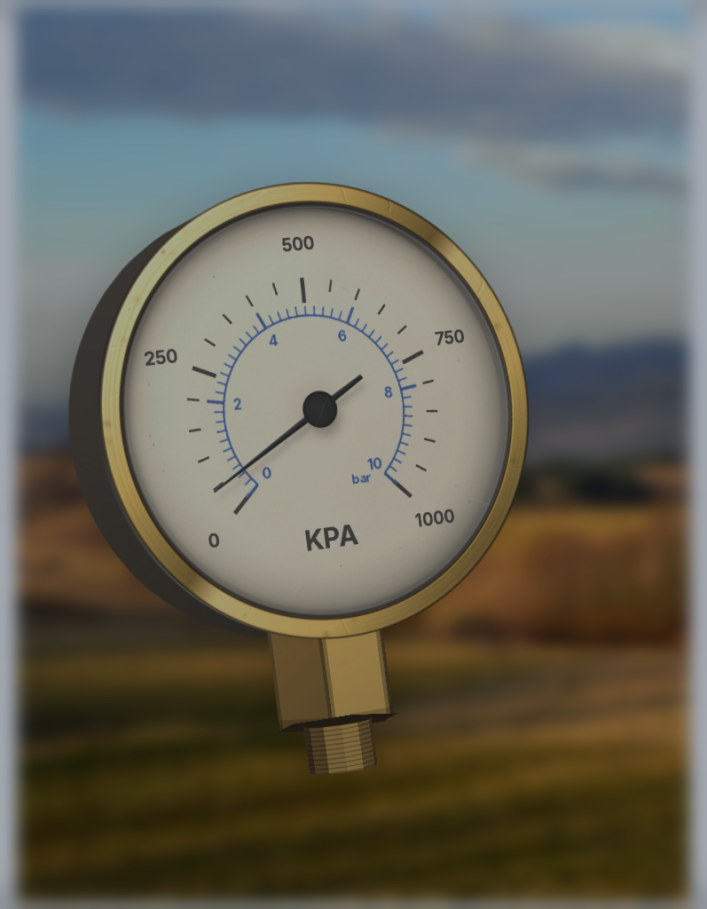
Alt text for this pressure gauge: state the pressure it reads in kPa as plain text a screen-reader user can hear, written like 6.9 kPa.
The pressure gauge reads 50 kPa
